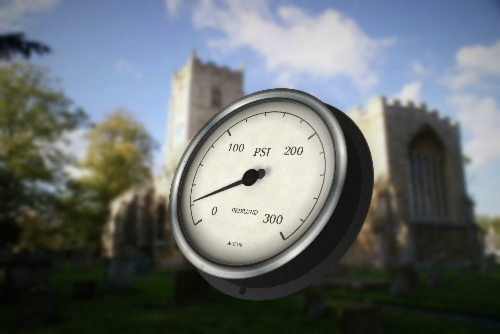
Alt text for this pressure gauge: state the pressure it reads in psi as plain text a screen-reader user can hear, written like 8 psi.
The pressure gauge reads 20 psi
